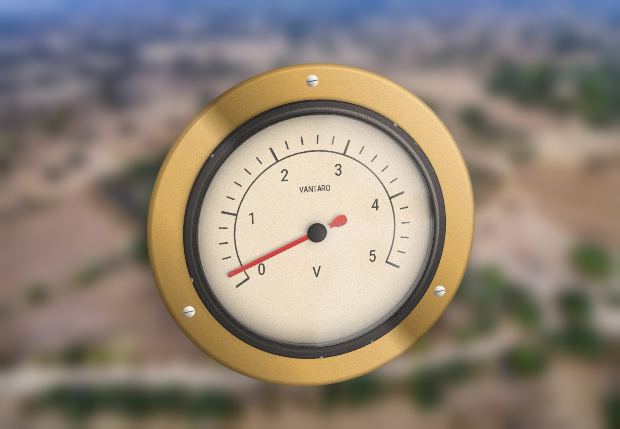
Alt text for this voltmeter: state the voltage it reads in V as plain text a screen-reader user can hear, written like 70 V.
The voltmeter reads 0.2 V
